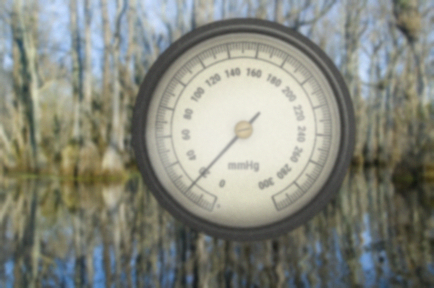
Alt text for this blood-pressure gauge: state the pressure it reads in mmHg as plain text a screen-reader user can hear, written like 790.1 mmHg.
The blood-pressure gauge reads 20 mmHg
